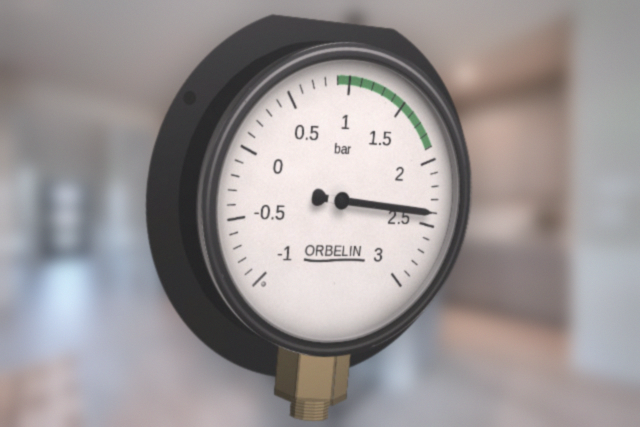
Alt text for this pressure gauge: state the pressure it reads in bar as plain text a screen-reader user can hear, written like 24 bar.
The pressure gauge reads 2.4 bar
